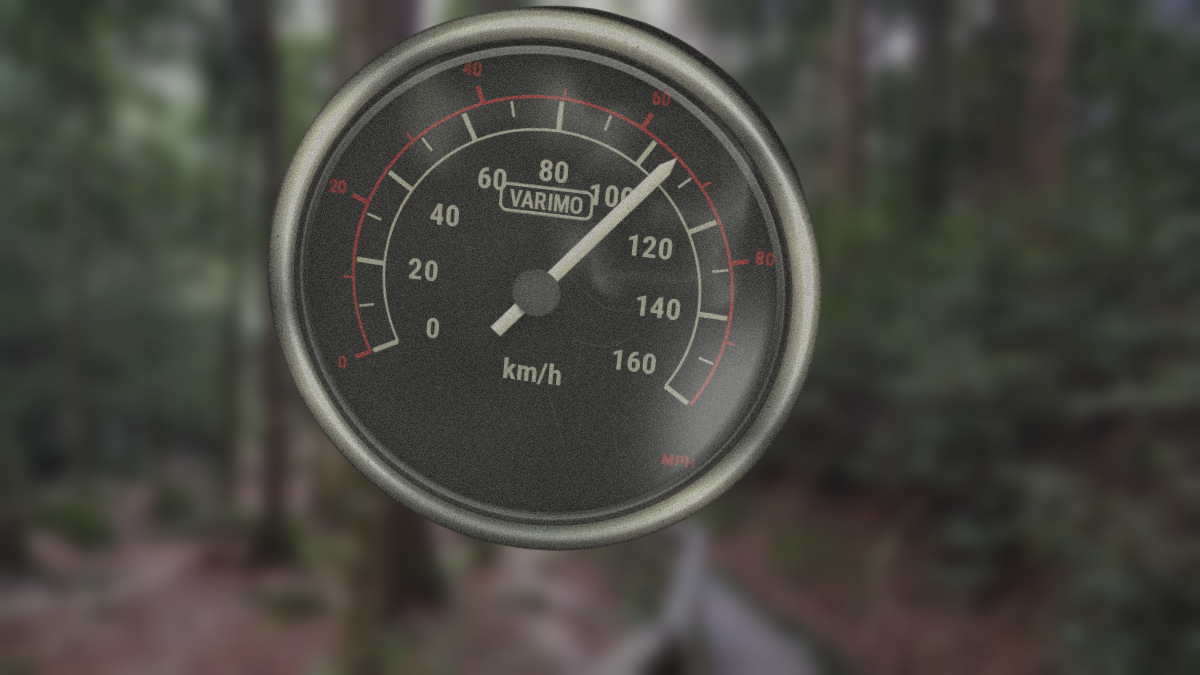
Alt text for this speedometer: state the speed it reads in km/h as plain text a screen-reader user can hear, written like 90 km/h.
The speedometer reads 105 km/h
